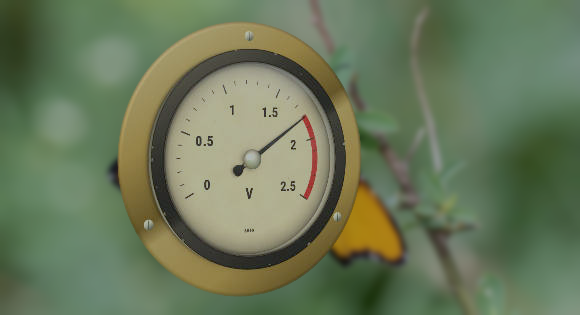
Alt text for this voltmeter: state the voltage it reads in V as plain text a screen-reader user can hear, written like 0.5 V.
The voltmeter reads 1.8 V
